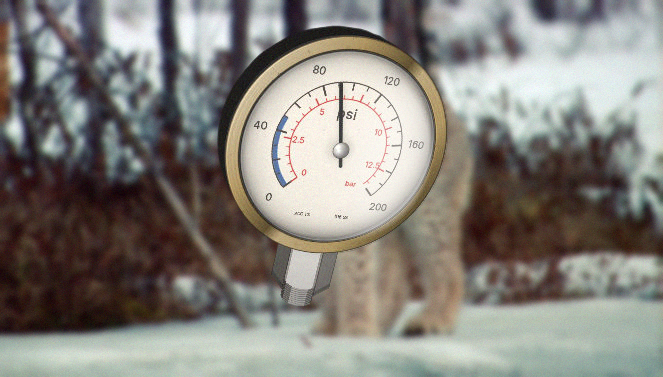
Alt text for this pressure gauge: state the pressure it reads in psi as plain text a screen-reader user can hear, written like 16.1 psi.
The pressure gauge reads 90 psi
